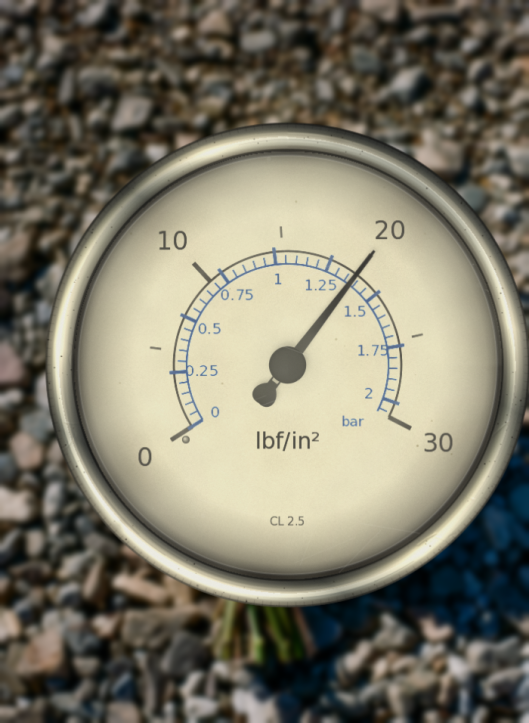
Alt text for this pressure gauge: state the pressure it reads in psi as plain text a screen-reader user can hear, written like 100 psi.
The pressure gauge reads 20 psi
